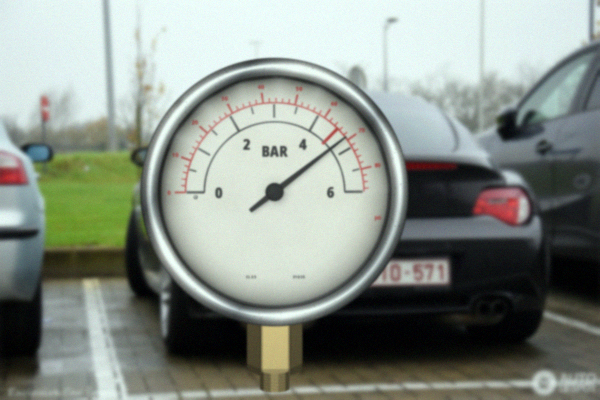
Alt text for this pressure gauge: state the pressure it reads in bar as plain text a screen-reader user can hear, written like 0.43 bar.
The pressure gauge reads 4.75 bar
